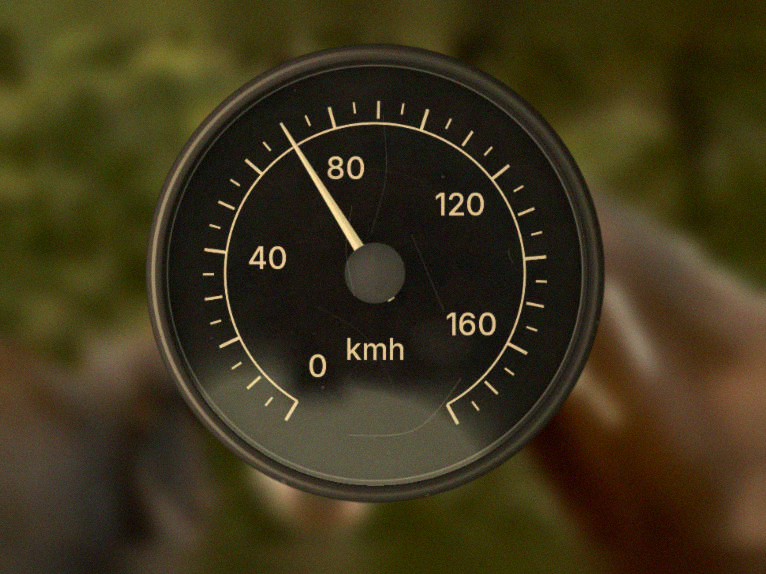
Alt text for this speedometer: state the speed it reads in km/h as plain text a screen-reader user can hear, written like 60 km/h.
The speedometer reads 70 km/h
